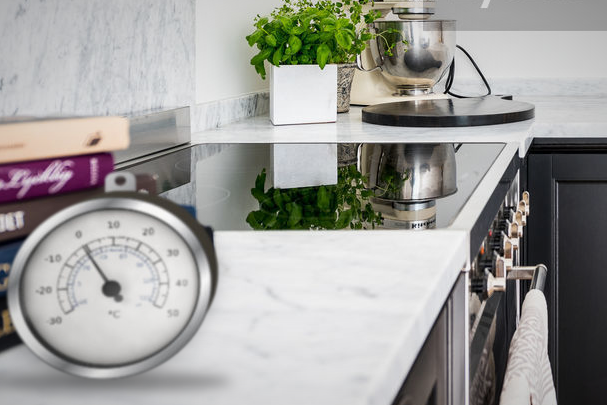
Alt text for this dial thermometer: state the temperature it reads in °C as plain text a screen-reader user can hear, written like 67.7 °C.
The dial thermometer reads 0 °C
